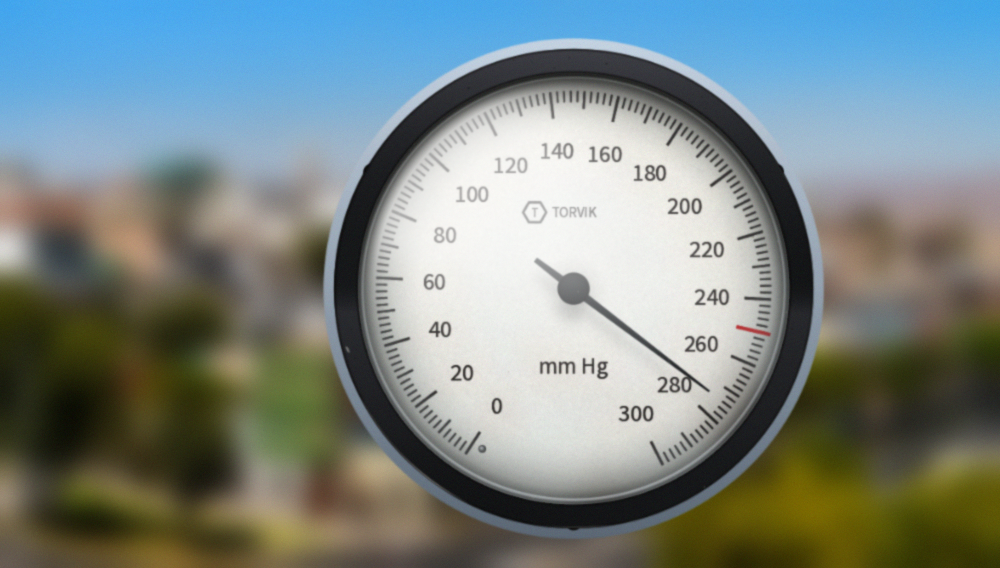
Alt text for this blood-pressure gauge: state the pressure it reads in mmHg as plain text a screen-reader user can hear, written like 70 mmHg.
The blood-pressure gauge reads 274 mmHg
